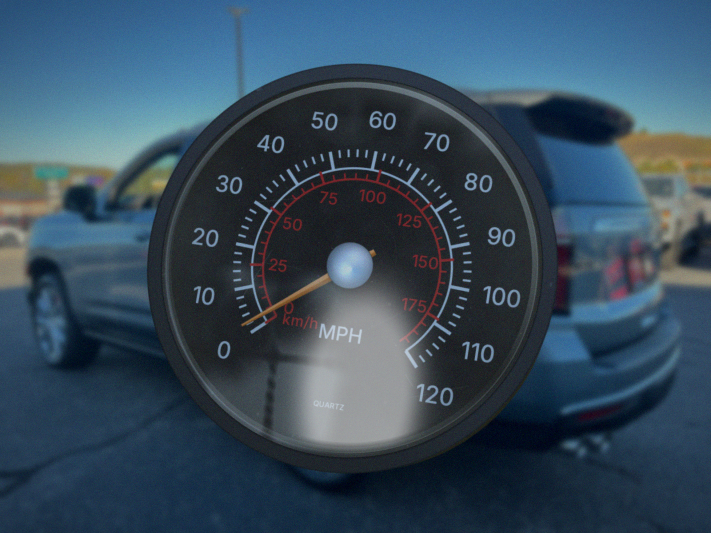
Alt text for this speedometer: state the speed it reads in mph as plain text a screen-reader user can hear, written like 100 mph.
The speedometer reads 2 mph
